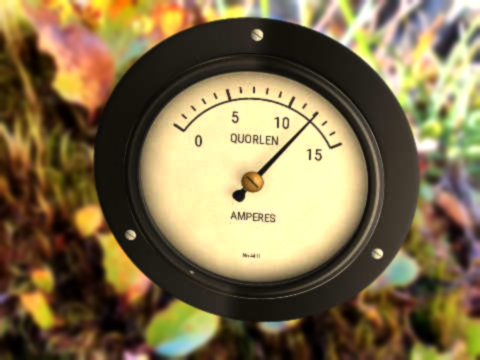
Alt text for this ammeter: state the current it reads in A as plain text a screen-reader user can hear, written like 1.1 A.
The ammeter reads 12 A
